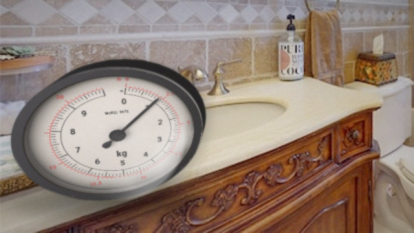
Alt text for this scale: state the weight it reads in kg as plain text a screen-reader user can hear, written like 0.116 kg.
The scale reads 1 kg
